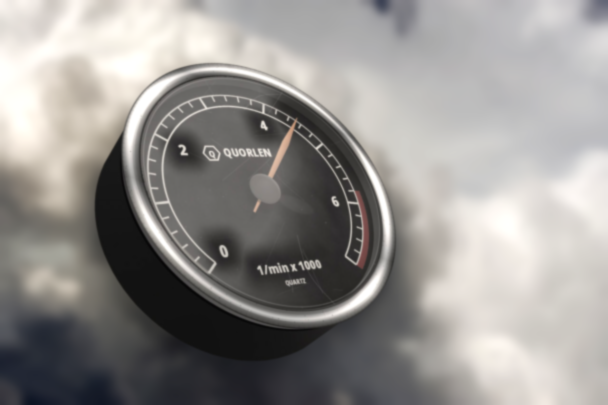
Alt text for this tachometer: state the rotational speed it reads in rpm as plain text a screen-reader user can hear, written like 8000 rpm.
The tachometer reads 4500 rpm
